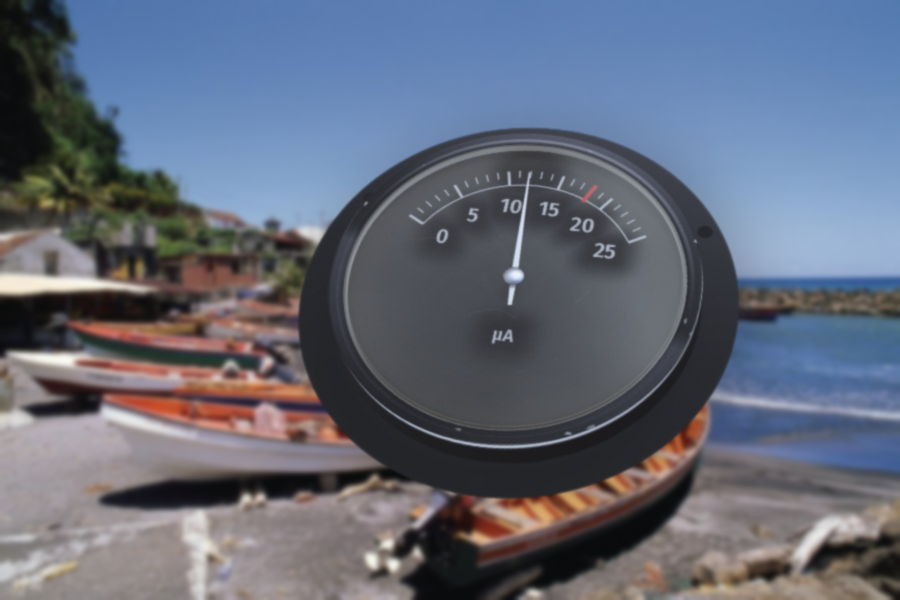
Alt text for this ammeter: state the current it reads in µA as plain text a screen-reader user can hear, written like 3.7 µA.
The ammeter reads 12 µA
